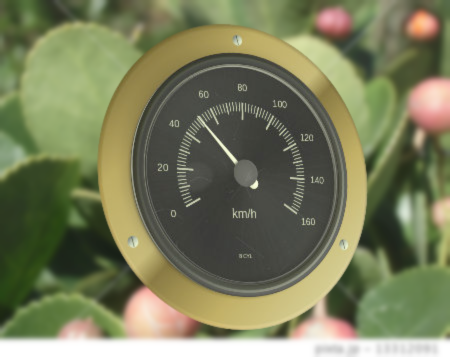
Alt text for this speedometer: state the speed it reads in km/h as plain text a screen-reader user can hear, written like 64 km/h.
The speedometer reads 50 km/h
